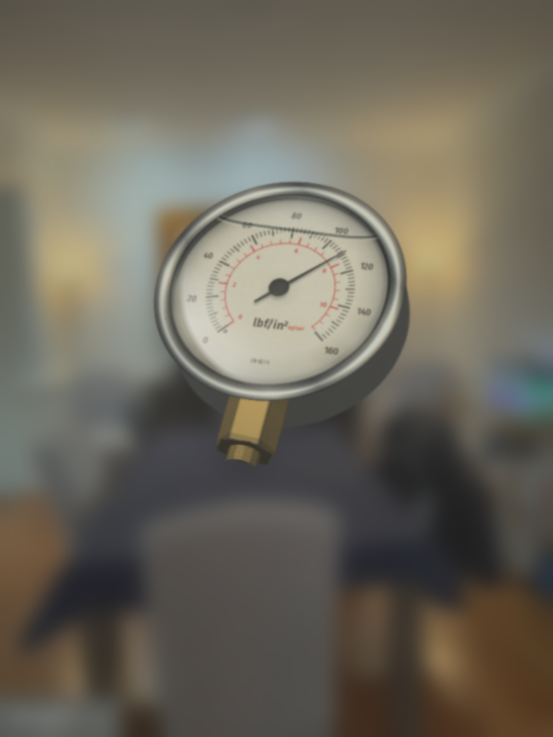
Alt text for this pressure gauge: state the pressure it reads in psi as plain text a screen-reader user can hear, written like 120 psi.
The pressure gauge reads 110 psi
